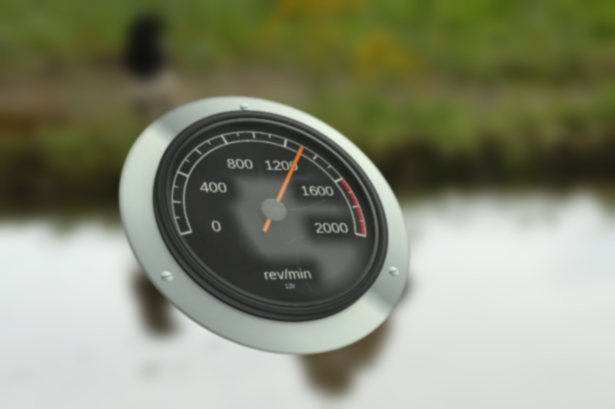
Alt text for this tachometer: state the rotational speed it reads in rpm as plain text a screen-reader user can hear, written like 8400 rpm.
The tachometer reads 1300 rpm
